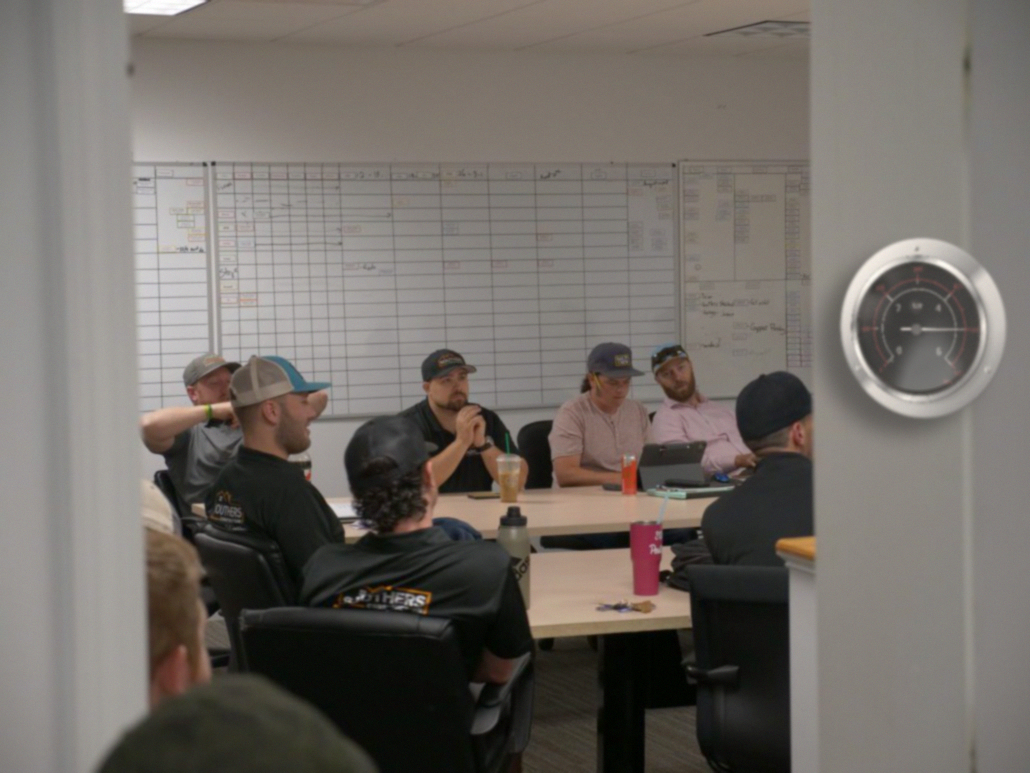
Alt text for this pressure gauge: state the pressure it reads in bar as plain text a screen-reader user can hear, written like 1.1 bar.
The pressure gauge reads 5 bar
